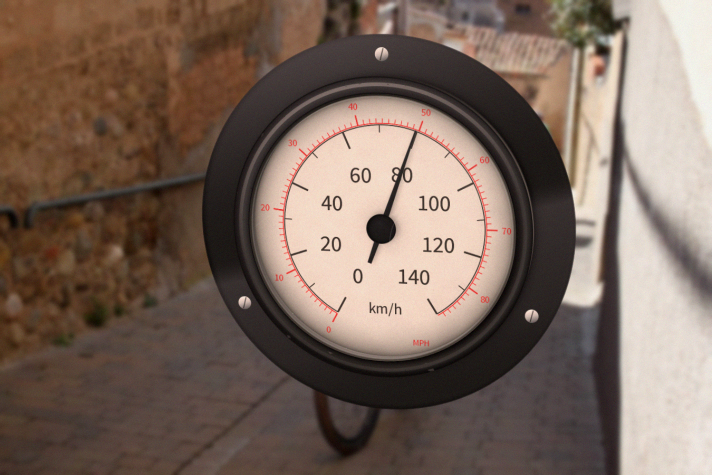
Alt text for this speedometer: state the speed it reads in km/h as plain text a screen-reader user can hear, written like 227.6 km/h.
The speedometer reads 80 km/h
